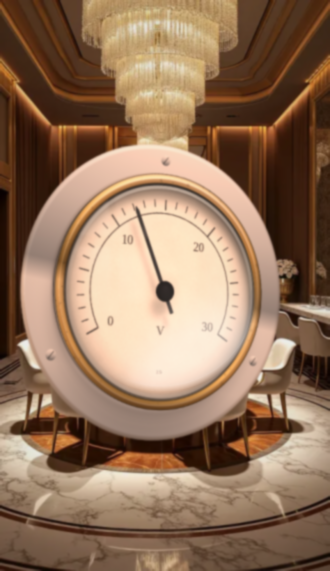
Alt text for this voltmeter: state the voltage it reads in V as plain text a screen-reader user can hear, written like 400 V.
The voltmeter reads 12 V
